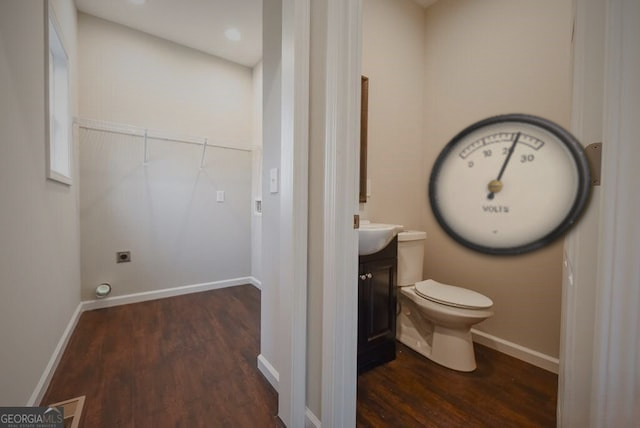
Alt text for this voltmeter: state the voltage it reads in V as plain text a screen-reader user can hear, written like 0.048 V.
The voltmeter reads 22 V
